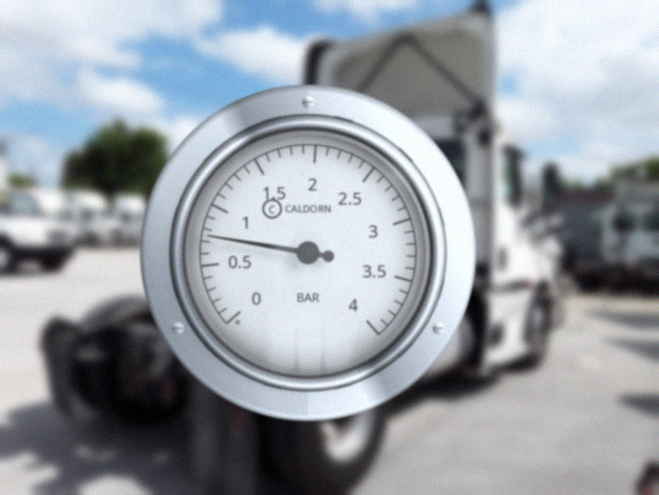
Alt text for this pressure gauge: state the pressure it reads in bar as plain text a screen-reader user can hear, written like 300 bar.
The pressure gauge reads 0.75 bar
